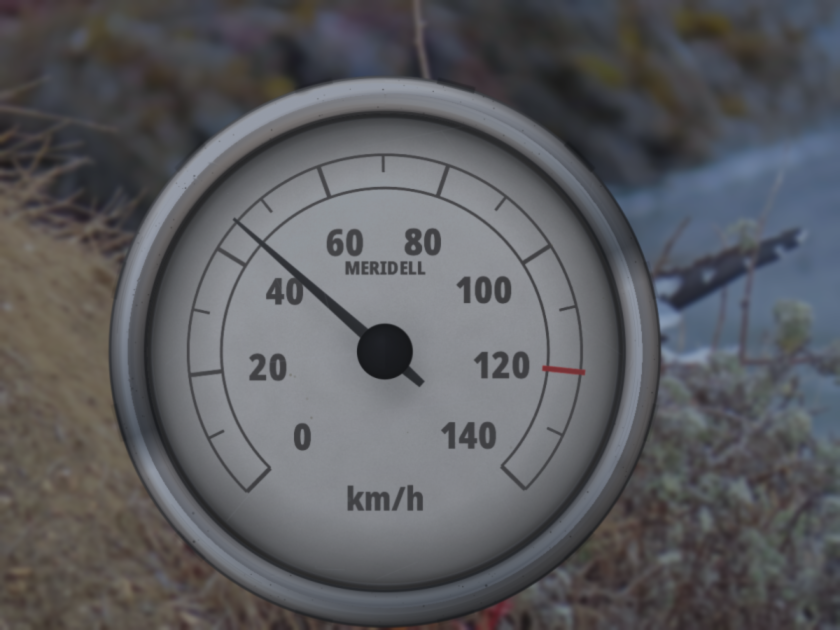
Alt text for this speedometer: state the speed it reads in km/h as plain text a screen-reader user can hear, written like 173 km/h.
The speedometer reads 45 km/h
